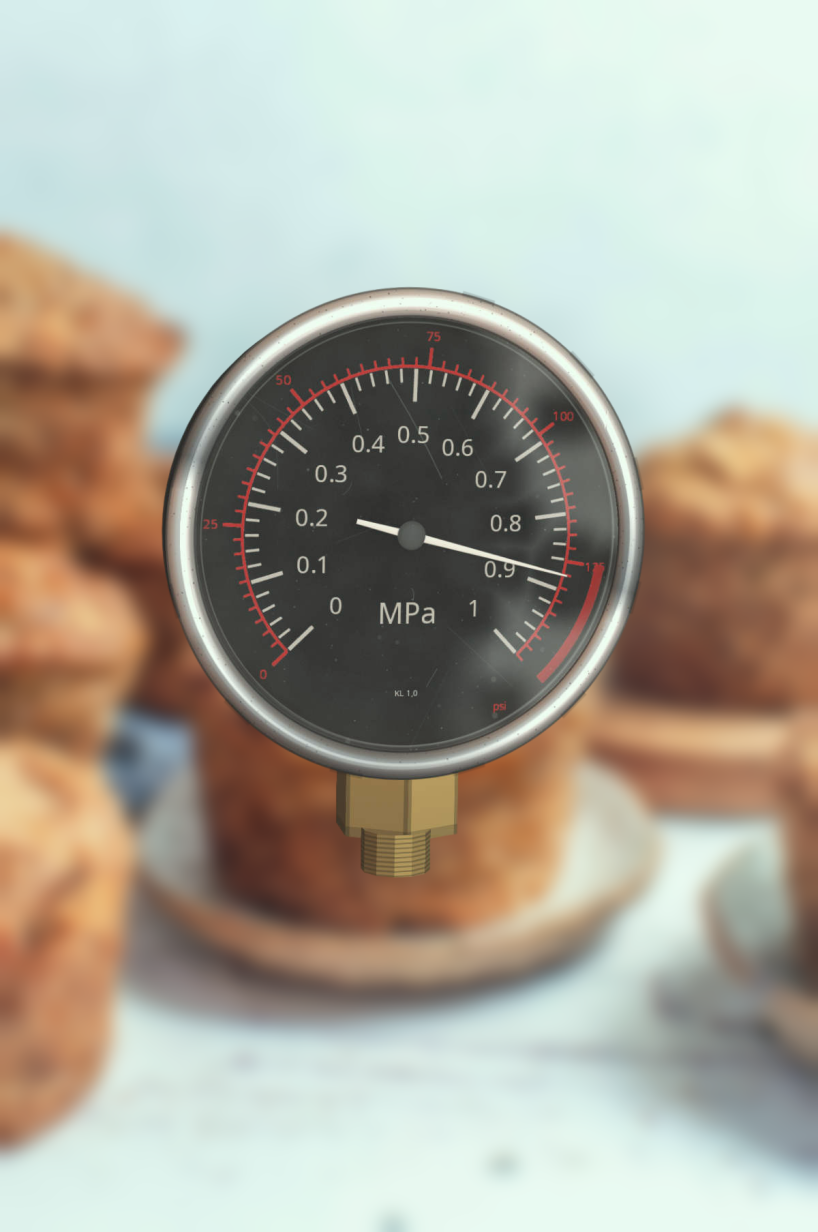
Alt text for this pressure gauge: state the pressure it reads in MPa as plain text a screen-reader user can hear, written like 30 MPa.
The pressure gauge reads 0.88 MPa
